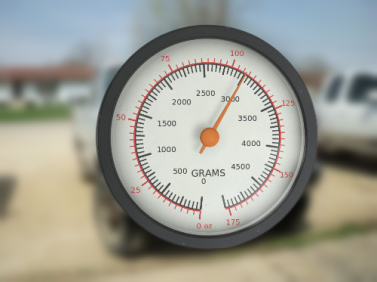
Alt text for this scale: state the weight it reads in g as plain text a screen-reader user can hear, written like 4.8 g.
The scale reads 3000 g
